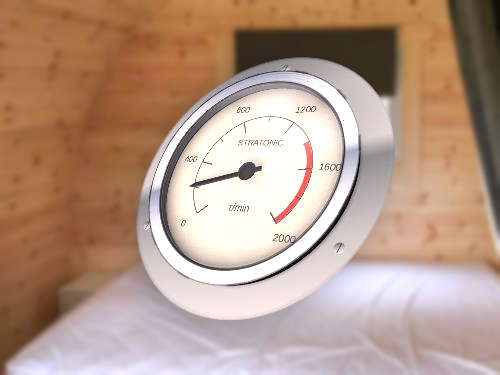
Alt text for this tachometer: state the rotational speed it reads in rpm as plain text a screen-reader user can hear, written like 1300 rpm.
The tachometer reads 200 rpm
